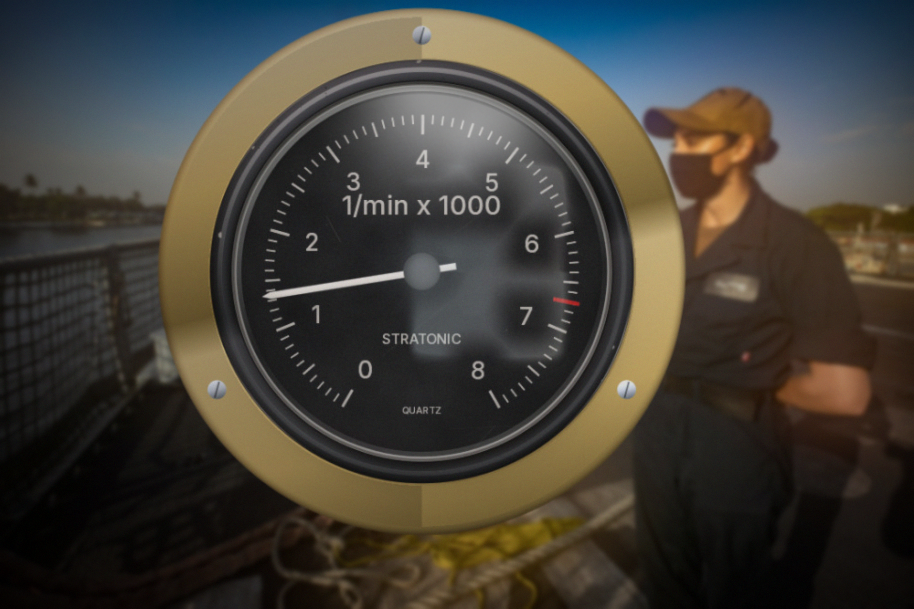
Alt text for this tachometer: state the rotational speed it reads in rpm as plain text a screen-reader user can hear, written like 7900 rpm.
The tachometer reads 1350 rpm
